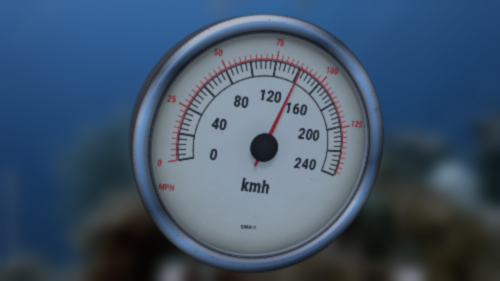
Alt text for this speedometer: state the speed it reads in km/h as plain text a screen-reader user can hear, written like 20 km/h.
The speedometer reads 140 km/h
